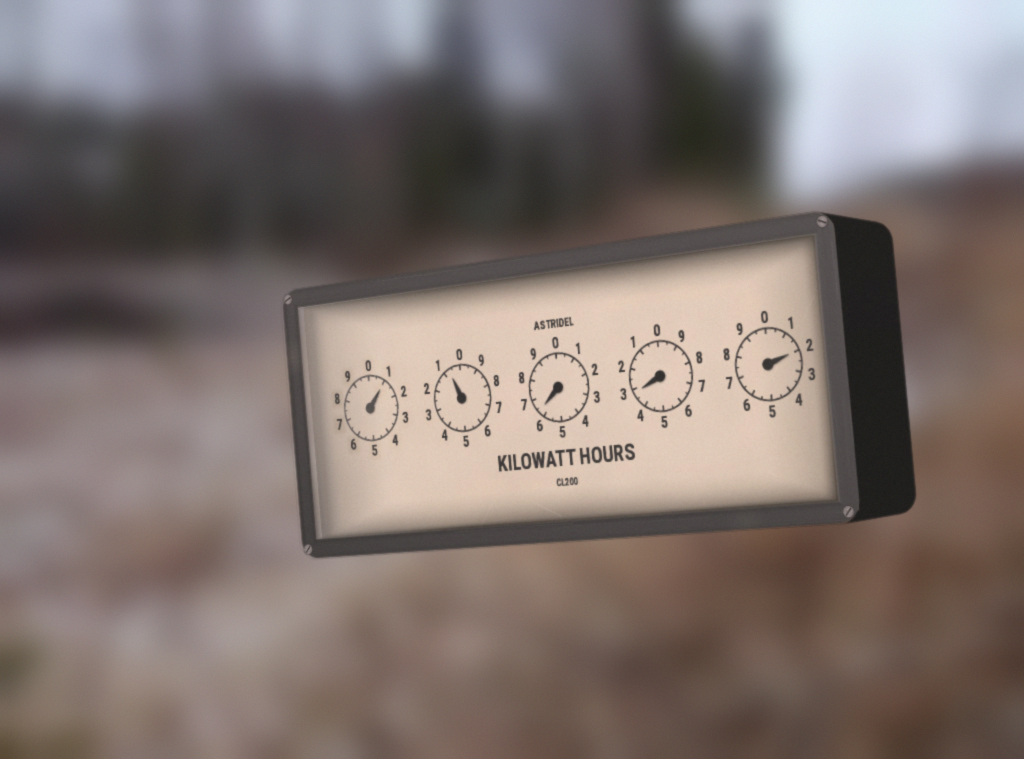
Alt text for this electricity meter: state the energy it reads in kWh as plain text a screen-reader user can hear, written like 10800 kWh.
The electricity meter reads 10632 kWh
